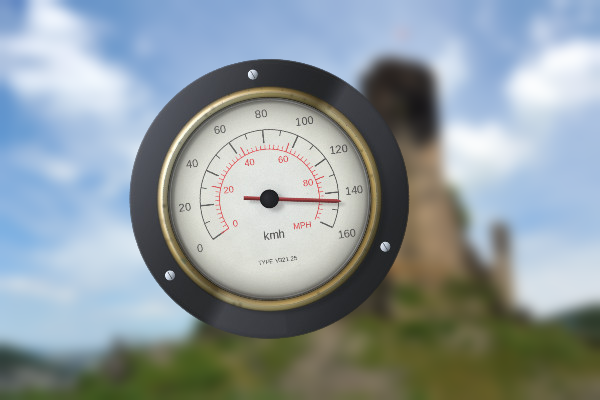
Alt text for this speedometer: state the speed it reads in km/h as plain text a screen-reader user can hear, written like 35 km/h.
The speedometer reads 145 km/h
